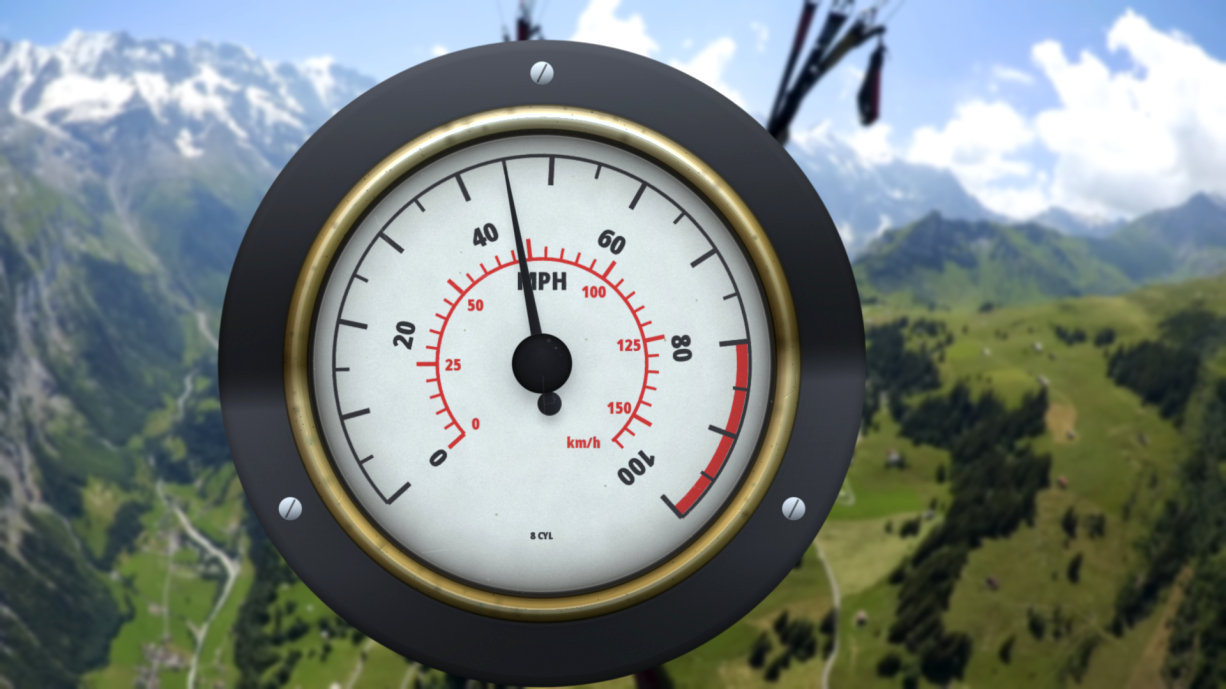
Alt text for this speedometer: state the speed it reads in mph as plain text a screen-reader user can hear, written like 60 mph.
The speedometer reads 45 mph
